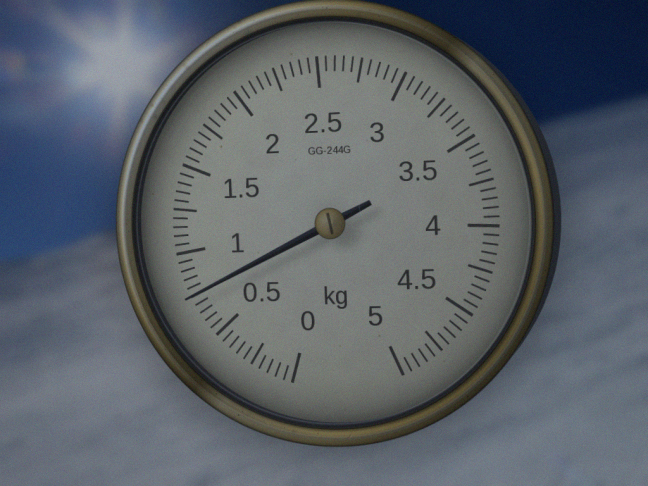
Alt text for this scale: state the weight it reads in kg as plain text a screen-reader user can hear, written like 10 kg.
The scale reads 0.75 kg
